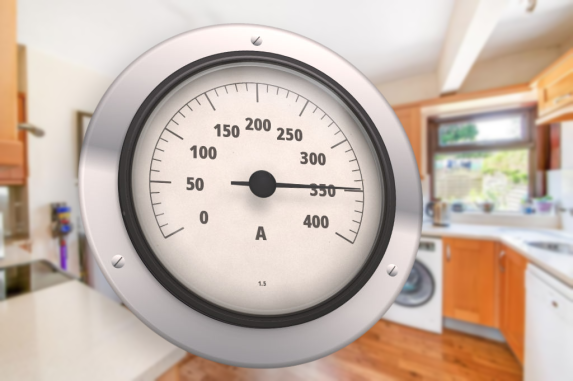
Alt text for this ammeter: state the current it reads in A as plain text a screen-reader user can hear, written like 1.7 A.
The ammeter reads 350 A
